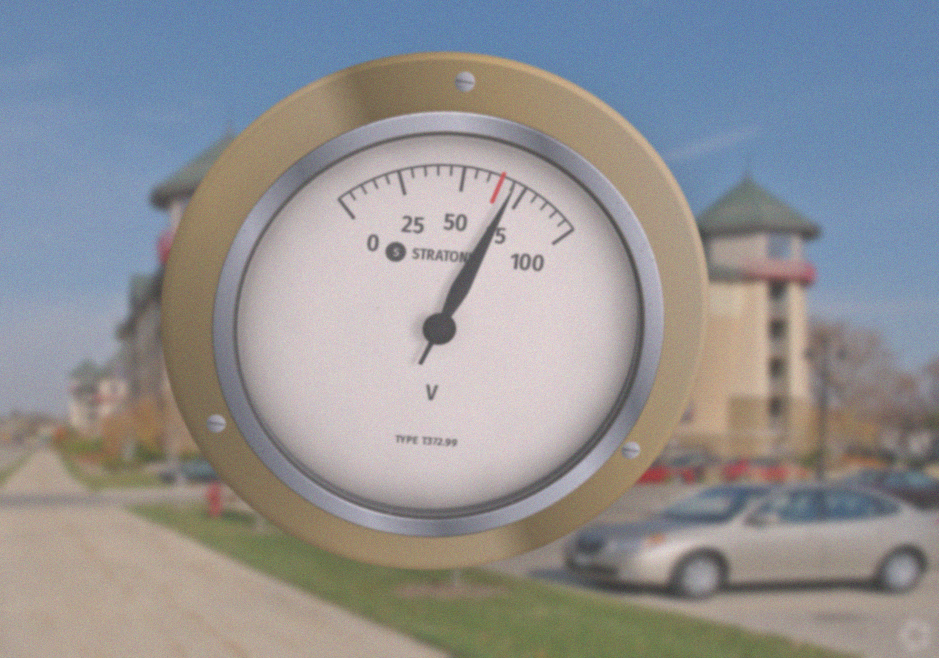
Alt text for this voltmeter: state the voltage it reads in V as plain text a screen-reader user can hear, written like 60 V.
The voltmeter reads 70 V
